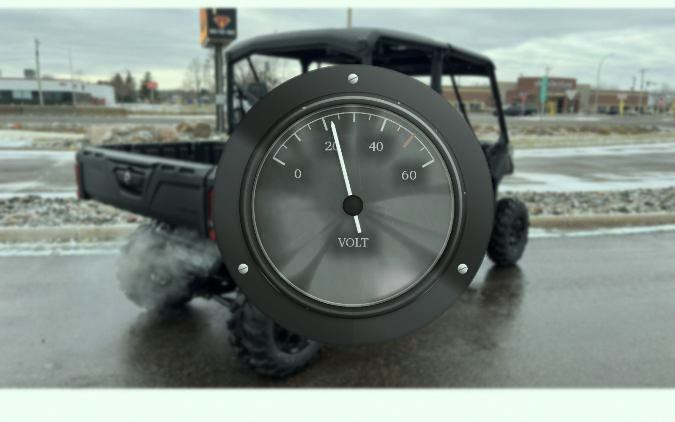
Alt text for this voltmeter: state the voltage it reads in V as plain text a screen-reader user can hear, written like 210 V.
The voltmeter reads 22.5 V
